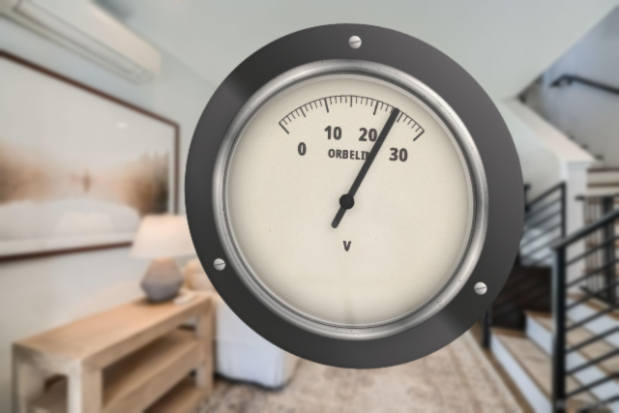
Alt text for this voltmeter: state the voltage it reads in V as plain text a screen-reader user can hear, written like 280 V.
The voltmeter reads 24 V
